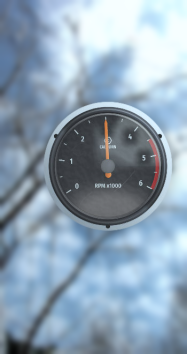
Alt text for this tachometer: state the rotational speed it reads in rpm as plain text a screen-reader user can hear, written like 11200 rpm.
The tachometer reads 3000 rpm
